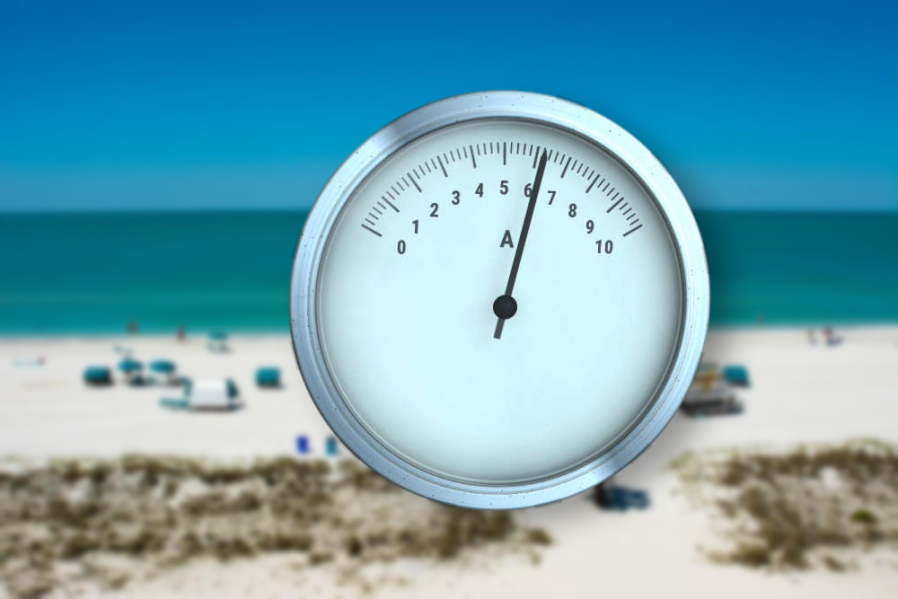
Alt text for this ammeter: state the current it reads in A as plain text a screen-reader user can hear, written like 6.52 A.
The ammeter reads 6.2 A
